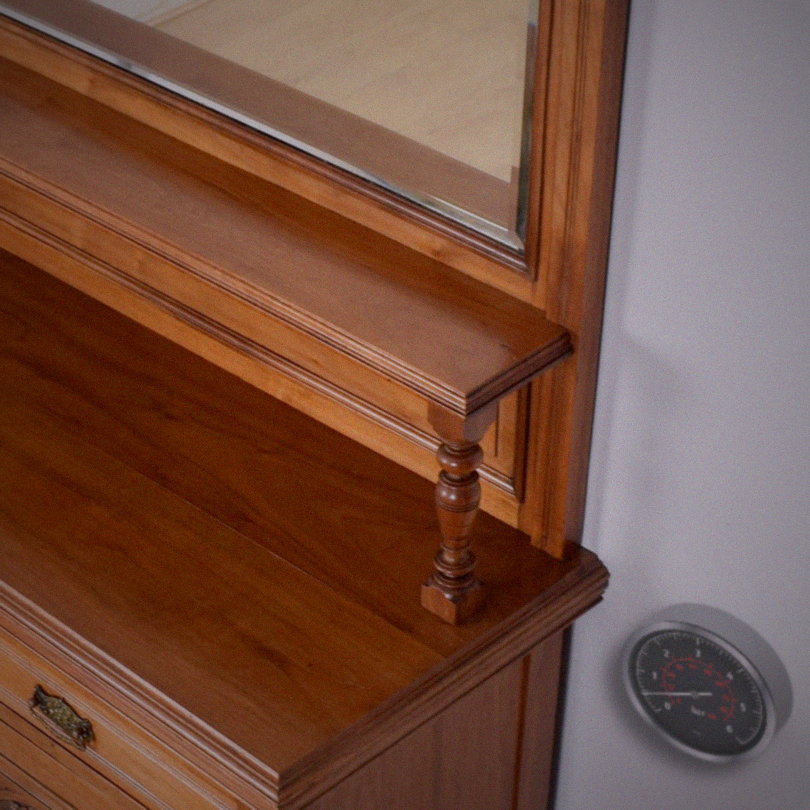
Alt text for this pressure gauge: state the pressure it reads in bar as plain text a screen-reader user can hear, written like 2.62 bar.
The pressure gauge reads 0.5 bar
